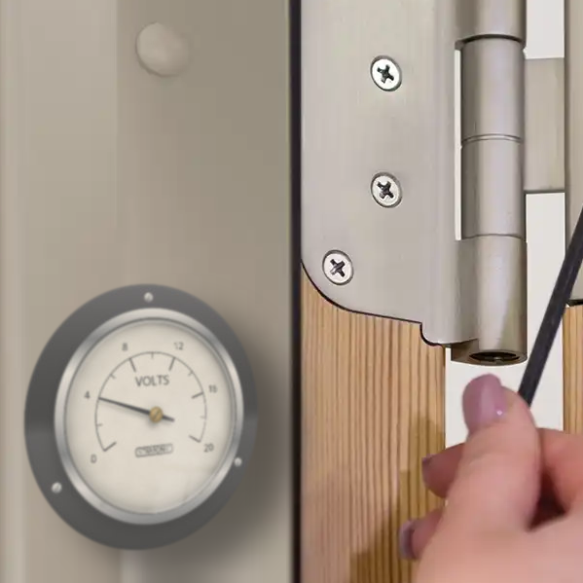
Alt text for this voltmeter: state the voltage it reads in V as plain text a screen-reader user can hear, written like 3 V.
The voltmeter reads 4 V
